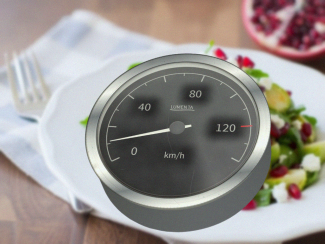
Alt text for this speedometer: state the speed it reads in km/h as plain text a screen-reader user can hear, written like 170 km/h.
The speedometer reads 10 km/h
